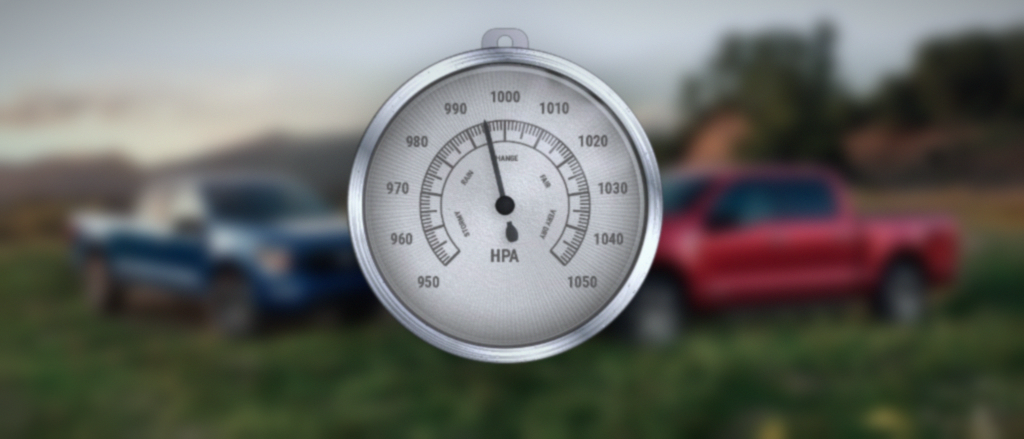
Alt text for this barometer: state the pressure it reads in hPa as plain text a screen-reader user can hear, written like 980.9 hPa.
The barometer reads 995 hPa
